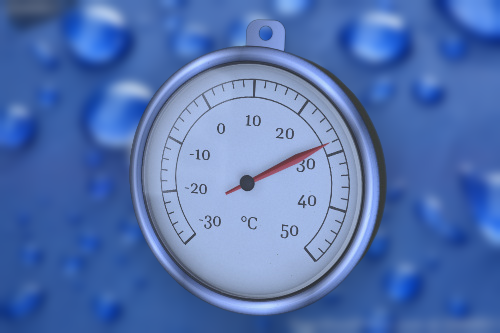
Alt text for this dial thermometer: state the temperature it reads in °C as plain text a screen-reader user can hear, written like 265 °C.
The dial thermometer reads 28 °C
